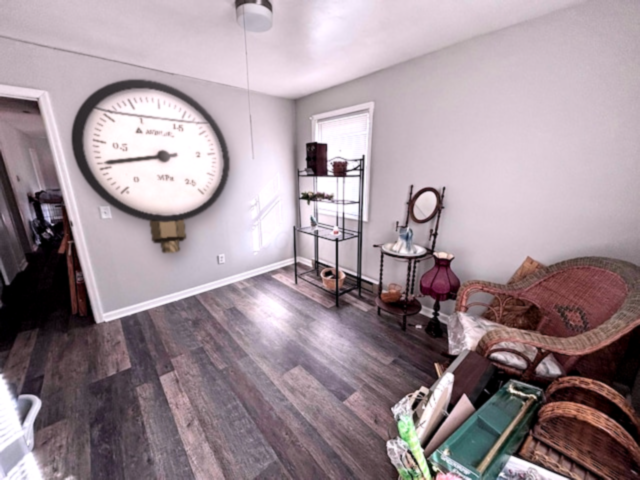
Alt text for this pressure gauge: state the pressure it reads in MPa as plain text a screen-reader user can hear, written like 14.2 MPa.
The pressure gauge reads 0.3 MPa
